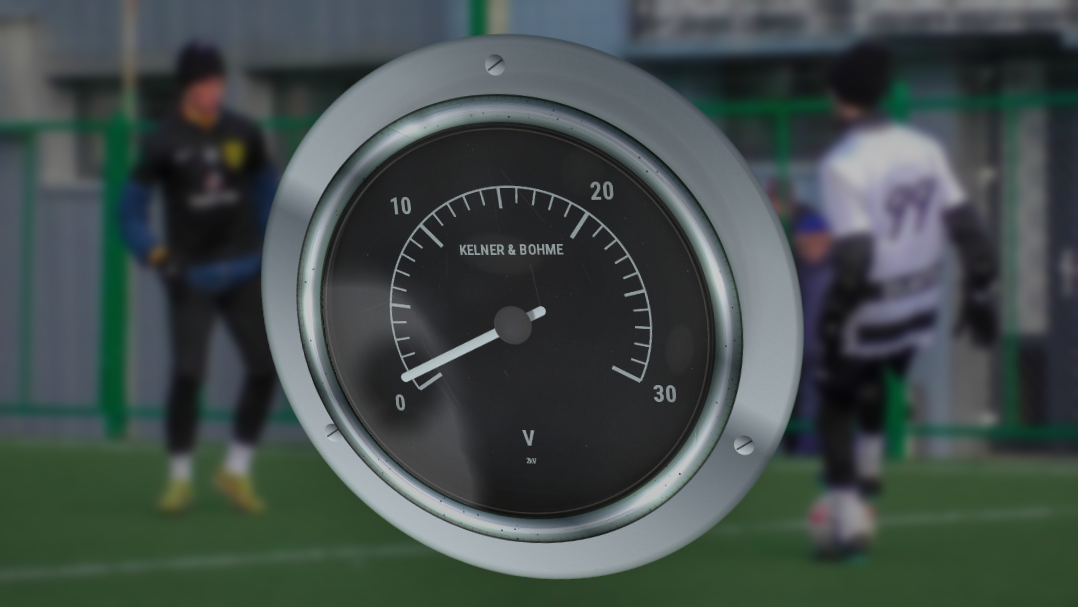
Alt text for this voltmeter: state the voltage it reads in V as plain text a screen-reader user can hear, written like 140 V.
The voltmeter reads 1 V
